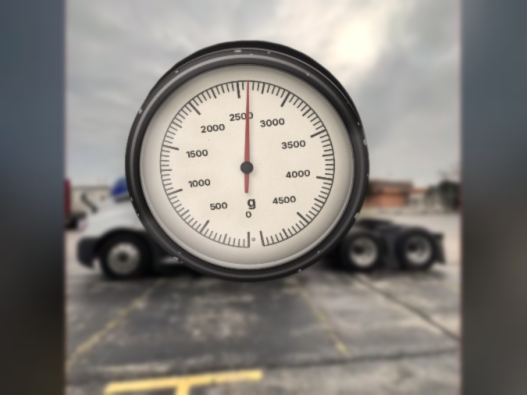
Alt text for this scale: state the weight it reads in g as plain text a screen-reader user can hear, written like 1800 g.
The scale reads 2600 g
